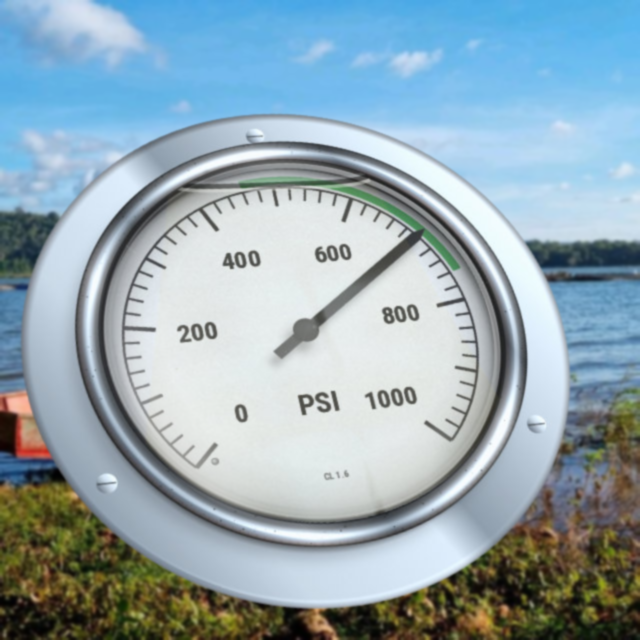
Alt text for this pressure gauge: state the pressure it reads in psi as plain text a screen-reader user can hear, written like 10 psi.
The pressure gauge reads 700 psi
